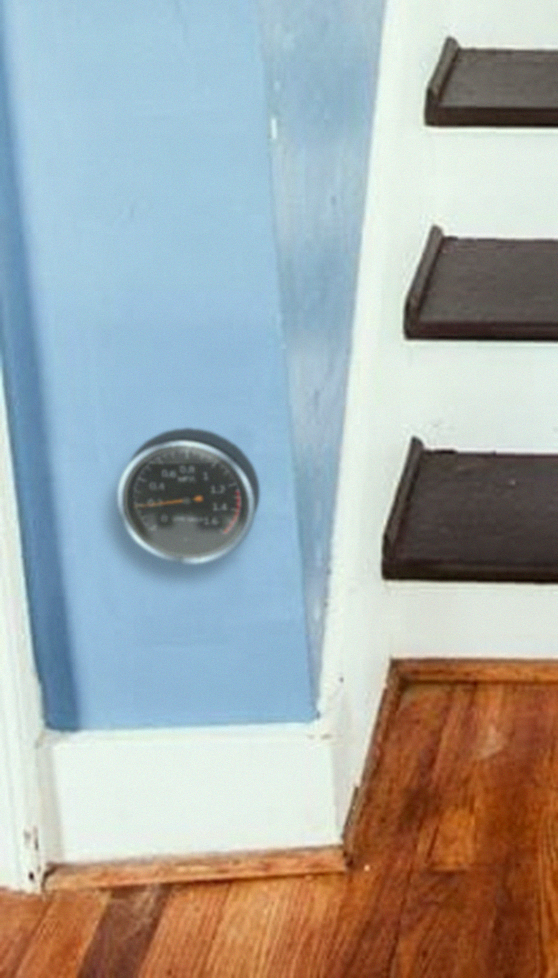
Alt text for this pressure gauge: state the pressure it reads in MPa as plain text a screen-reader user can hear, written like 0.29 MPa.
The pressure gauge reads 0.2 MPa
